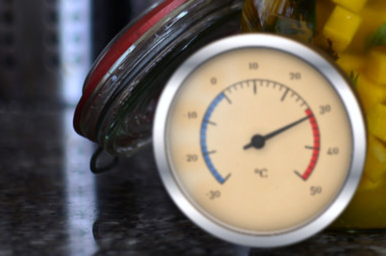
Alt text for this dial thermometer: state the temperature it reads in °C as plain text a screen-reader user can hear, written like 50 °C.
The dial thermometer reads 30 °C
